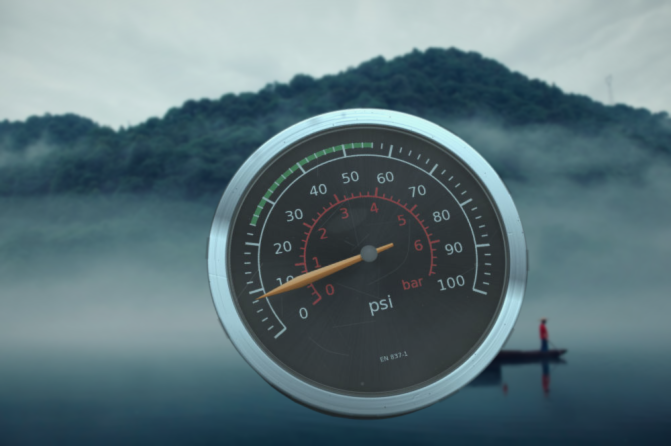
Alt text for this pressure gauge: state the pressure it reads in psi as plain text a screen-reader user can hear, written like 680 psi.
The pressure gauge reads 8 psi
